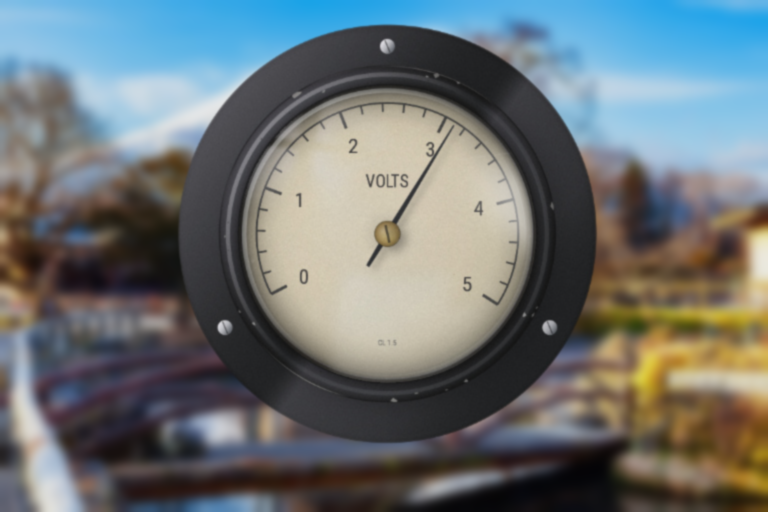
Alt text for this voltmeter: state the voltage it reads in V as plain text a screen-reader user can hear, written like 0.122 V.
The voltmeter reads 3.1 V
